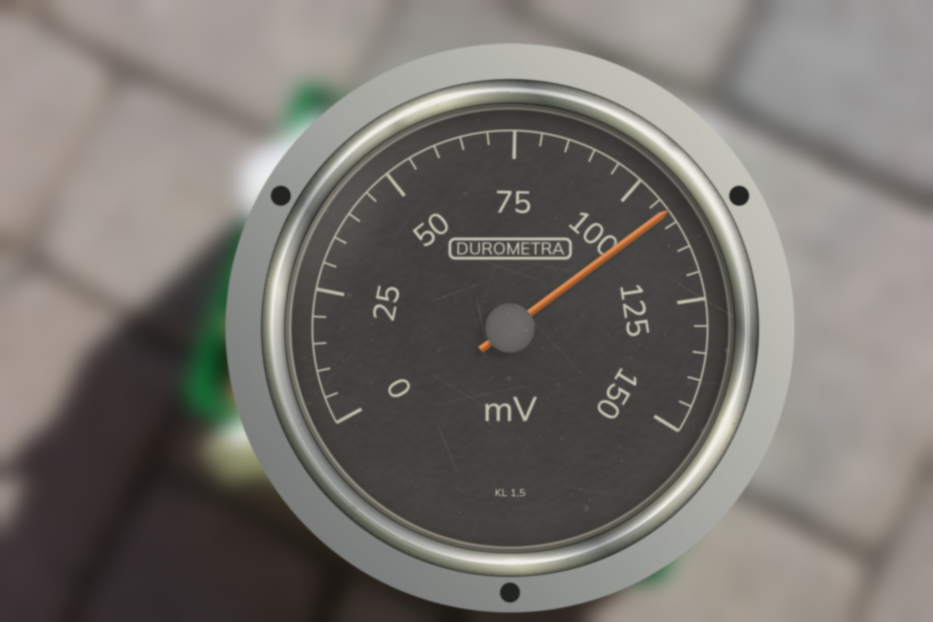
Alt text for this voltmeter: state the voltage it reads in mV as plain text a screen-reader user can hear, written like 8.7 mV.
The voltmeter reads 107.5 mV
